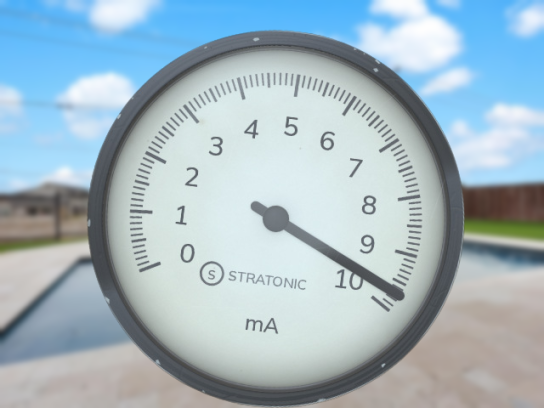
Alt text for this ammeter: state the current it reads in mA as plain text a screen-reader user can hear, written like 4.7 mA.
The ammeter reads 9.7 mA
